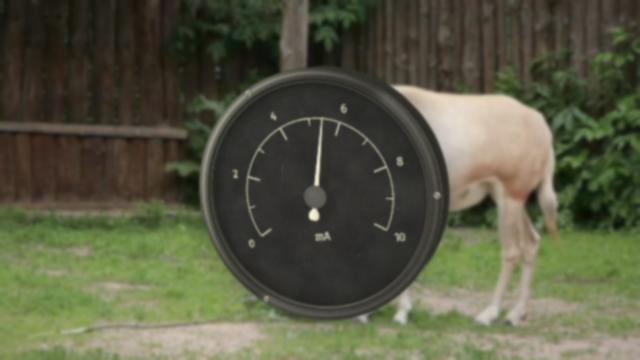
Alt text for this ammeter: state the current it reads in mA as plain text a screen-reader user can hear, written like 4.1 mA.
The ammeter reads 5.5 mA
